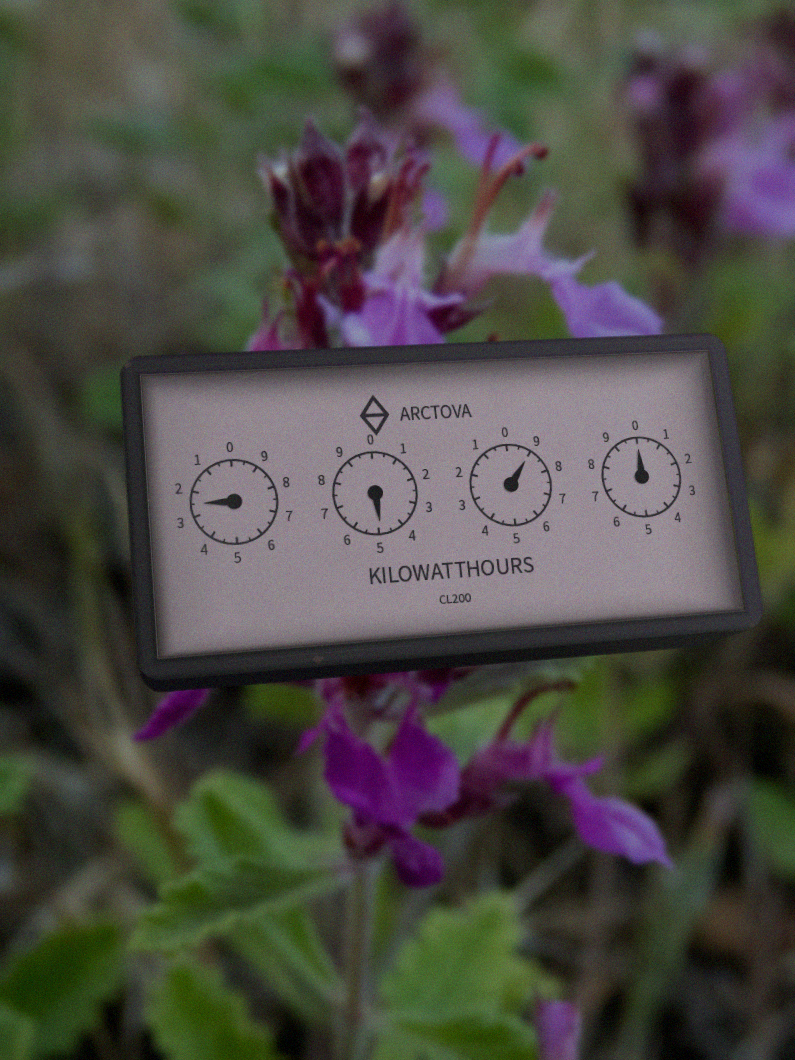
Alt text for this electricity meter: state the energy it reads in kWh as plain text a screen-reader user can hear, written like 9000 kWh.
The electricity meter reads 2490 kWh
